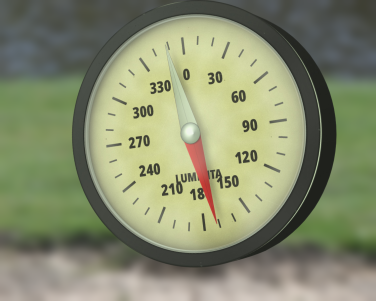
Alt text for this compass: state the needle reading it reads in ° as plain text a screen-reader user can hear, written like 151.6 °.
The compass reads 170 °
